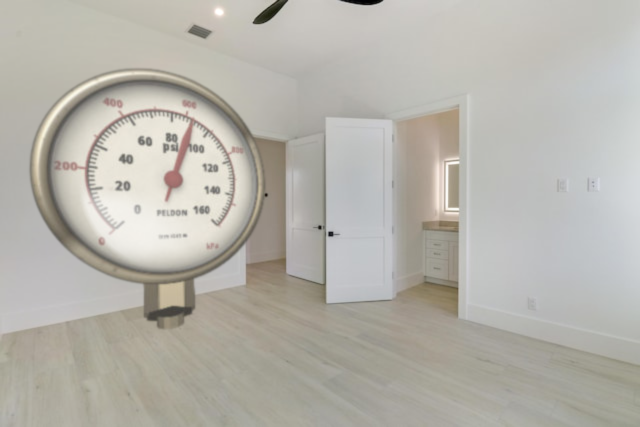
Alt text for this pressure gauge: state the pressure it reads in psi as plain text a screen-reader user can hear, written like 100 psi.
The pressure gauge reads 90 psi
